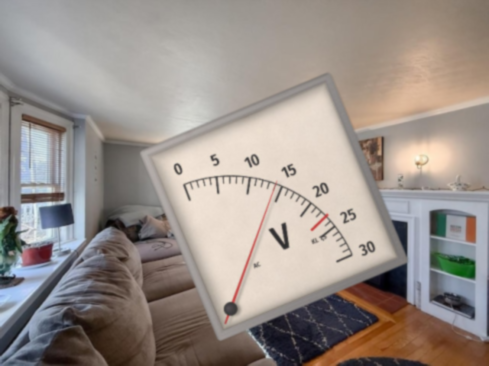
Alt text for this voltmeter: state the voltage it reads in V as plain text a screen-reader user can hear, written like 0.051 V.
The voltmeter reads 14 V
